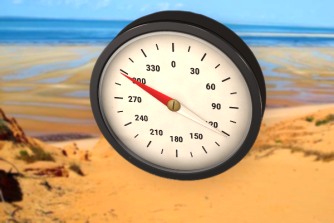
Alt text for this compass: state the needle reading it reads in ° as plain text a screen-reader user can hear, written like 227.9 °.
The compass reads 300 °
